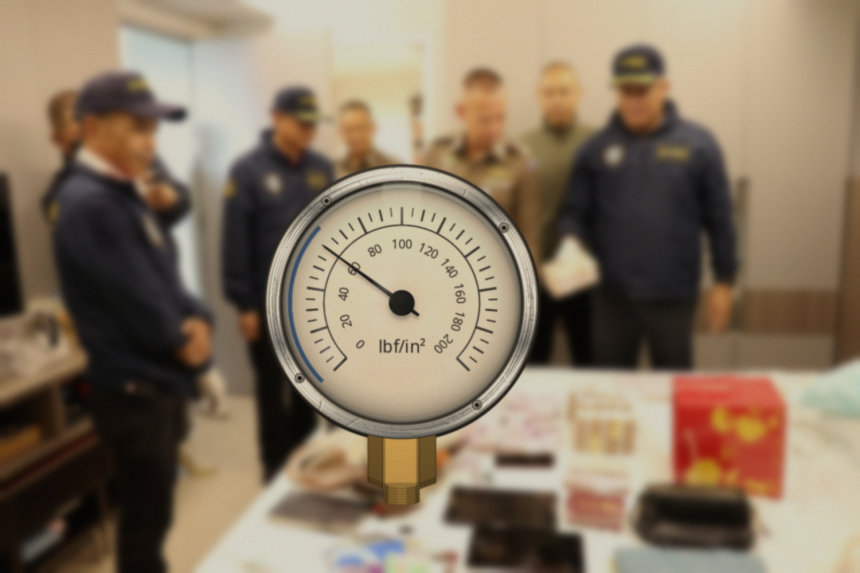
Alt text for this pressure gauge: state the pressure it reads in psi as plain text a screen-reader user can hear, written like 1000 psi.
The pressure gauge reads 60 psi
